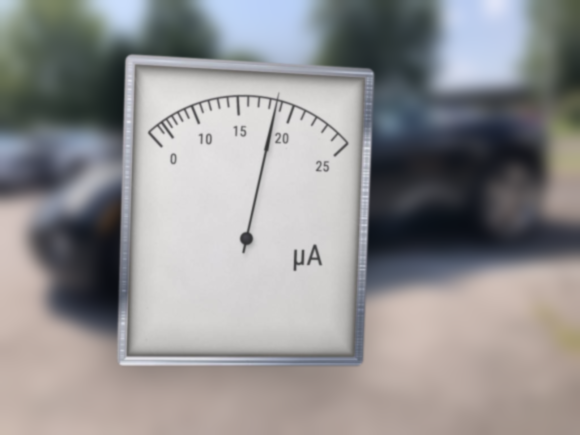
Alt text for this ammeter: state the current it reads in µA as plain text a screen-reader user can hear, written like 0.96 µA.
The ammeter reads 18.5 µA
